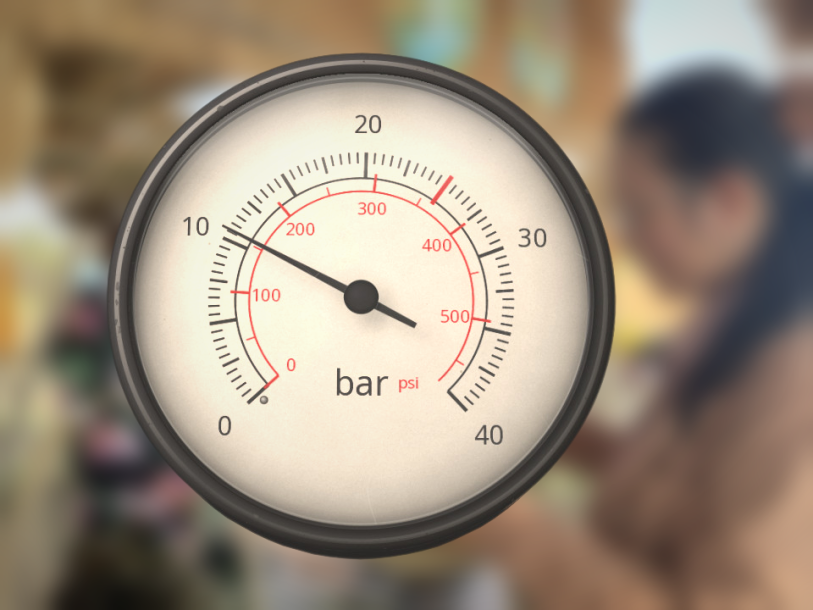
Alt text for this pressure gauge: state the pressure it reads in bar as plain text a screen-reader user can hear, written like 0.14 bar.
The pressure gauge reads 10.5 bar
